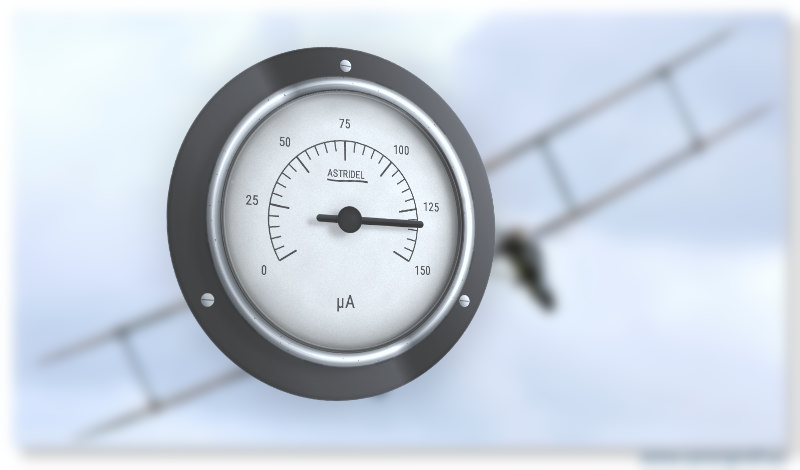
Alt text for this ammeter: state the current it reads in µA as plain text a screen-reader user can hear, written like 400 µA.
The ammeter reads 132.5 µA
